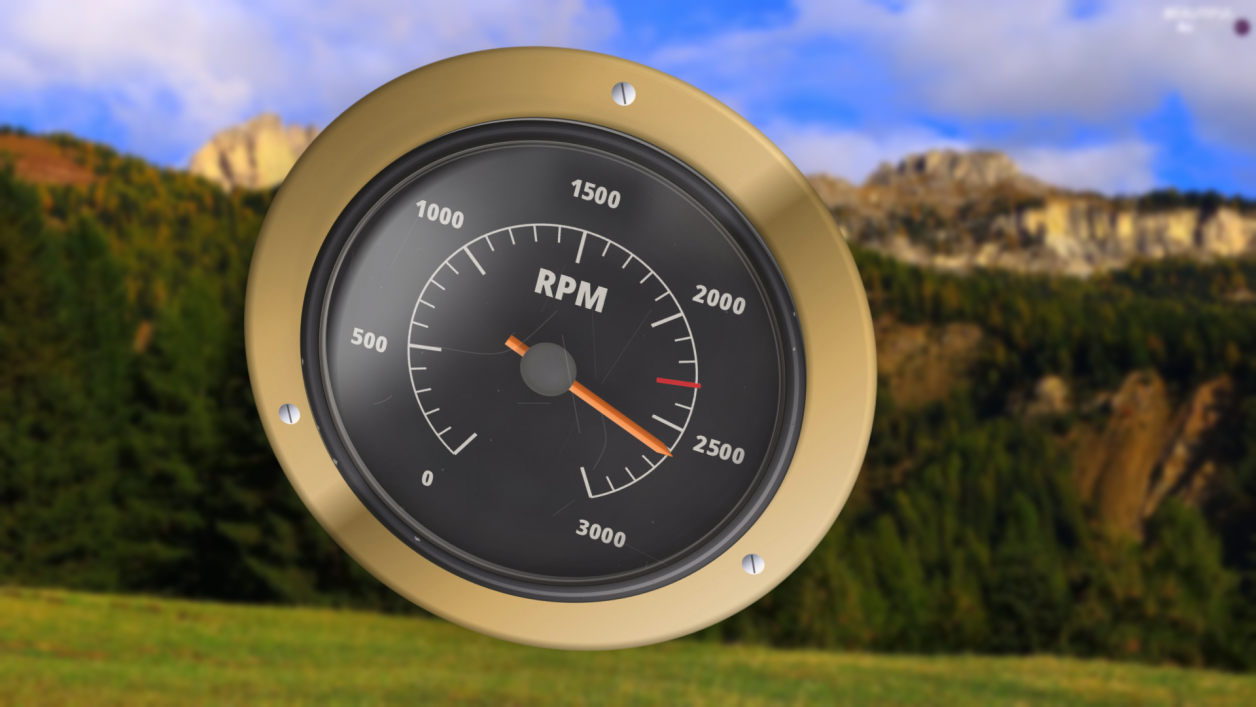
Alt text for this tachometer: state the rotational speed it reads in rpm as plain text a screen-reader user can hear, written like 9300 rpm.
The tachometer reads 2600 rpm
